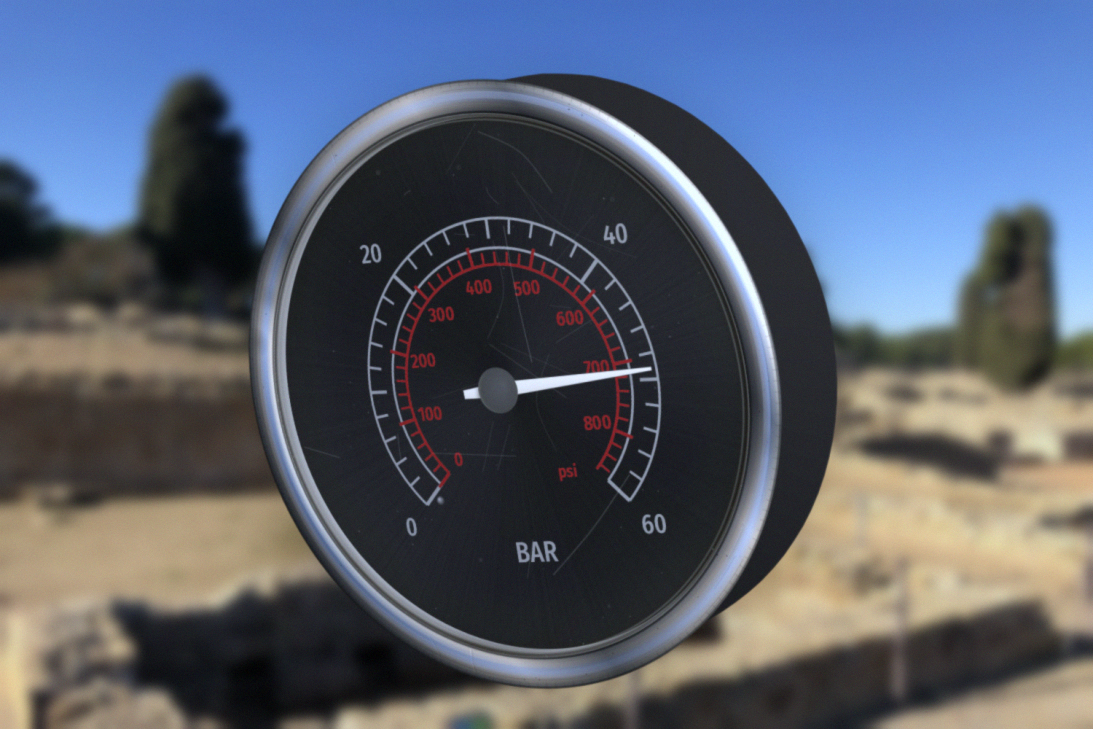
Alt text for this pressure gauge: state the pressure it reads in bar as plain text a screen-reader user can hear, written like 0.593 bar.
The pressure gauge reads 49 bar
